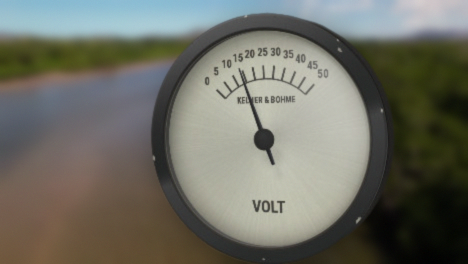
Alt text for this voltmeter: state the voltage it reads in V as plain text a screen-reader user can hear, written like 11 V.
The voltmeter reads 15 V
